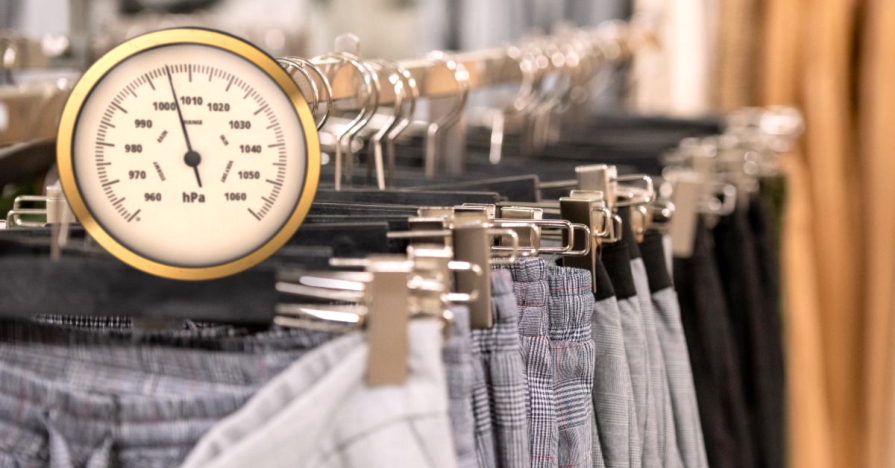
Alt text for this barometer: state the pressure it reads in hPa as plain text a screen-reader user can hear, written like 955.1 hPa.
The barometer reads 1005 hPa
